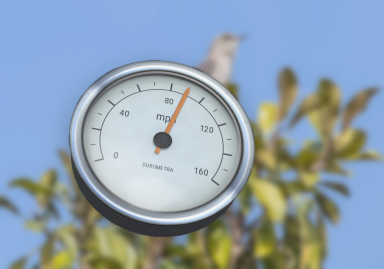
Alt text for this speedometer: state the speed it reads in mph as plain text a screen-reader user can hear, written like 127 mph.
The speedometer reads 90 mph
